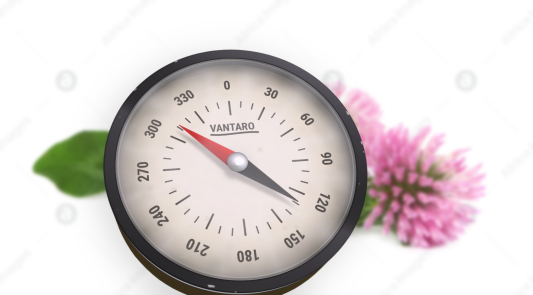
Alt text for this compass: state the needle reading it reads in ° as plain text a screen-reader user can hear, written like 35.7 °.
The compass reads 310 °
